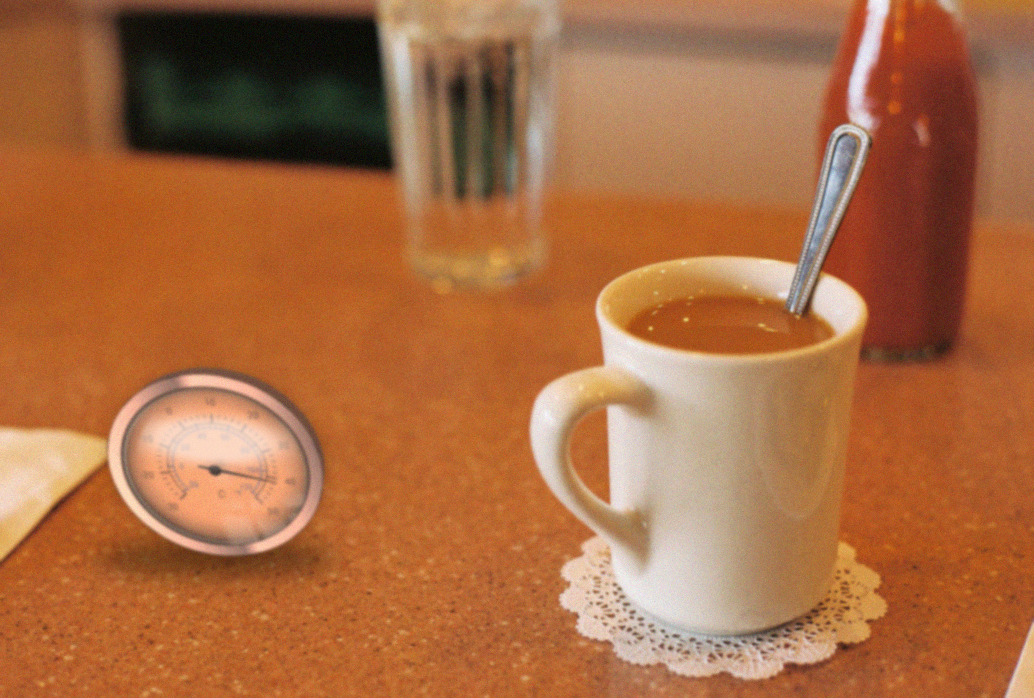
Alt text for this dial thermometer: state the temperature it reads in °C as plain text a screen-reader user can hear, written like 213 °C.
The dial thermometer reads 40 °C
